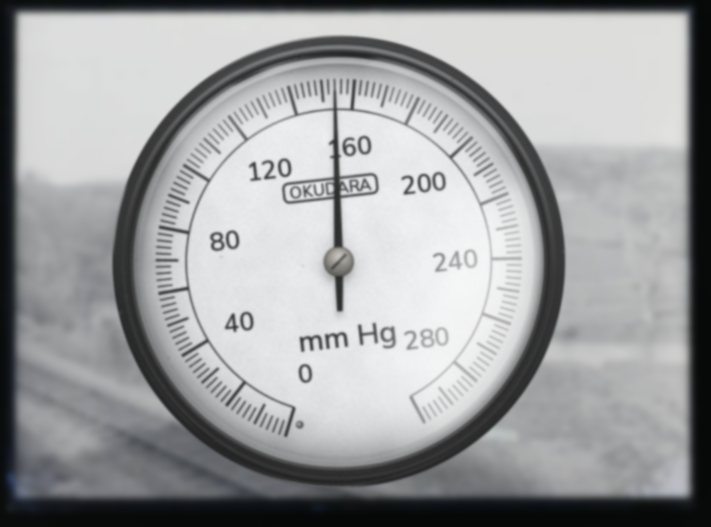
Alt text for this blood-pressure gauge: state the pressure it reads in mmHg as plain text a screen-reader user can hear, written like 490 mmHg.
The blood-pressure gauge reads 154 mmHg
